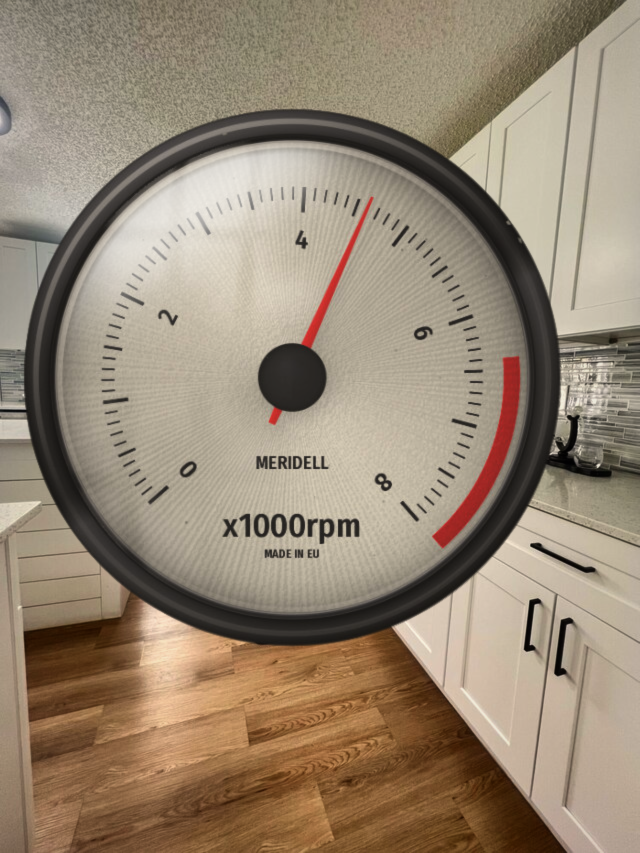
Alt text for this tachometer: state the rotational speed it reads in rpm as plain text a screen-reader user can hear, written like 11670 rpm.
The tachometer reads 4600 rpm
